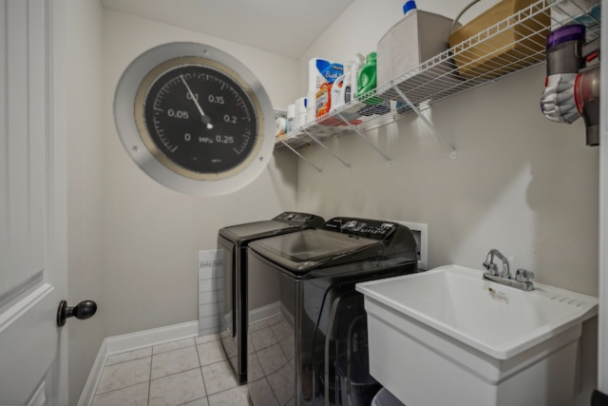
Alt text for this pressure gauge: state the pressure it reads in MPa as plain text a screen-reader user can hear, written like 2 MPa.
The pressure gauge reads 0.1 MPa
